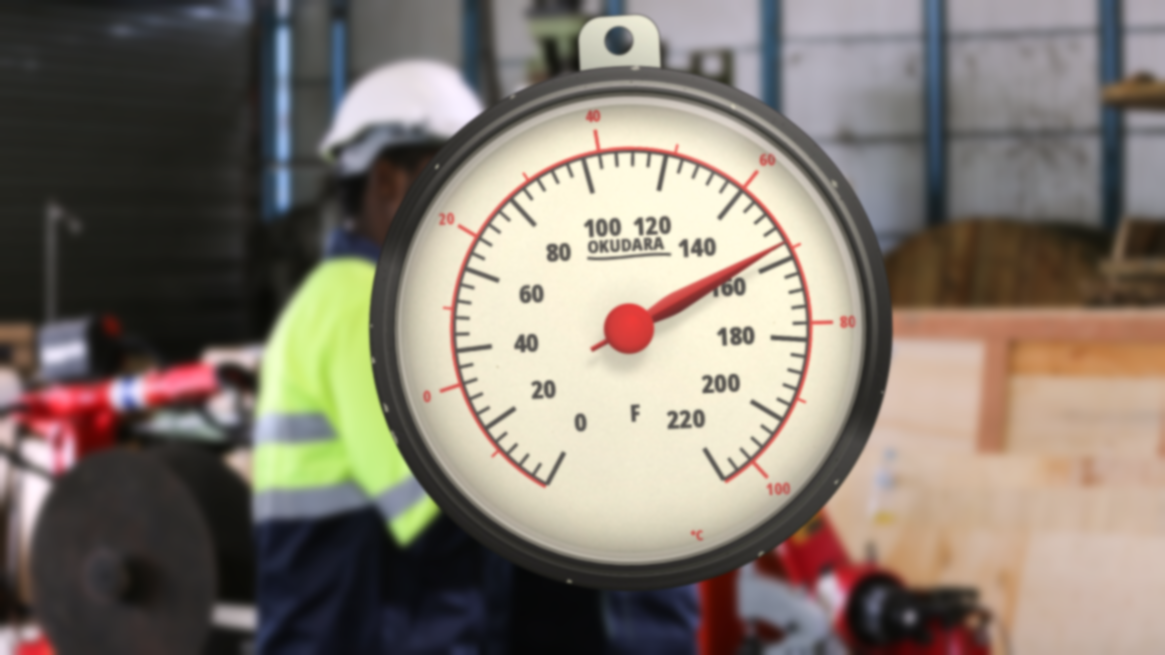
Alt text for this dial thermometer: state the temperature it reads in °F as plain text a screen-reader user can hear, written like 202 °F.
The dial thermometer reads 156 °F
